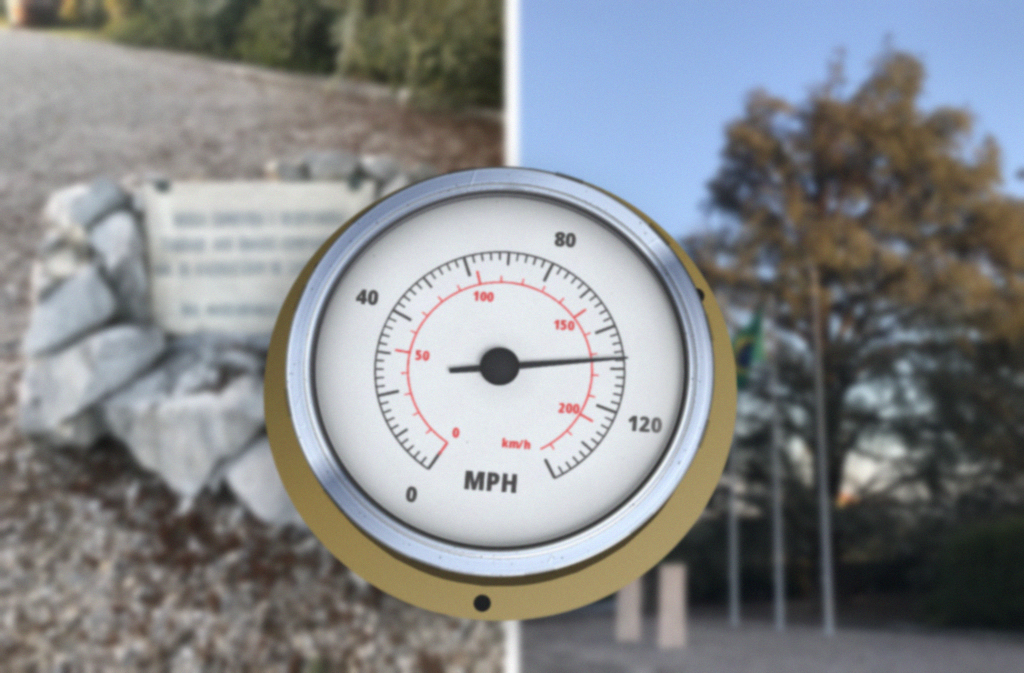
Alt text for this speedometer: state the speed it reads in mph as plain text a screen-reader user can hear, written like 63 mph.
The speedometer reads 108 mph
